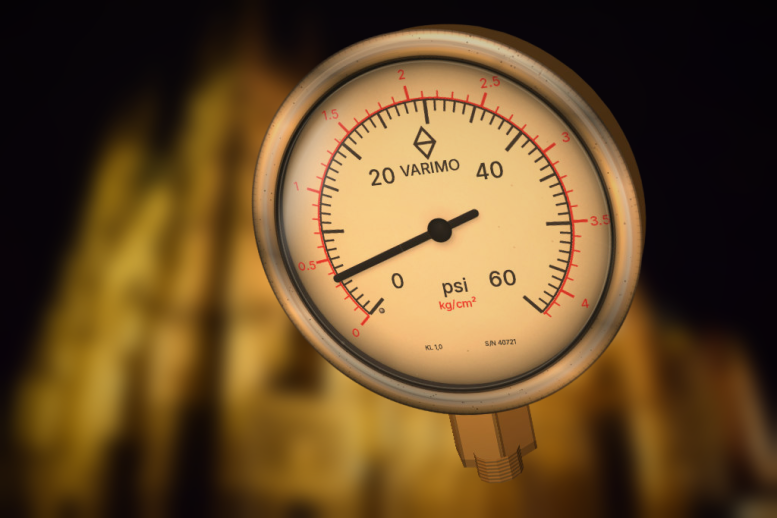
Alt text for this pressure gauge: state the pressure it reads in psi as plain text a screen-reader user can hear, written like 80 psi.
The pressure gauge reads 5 psi
